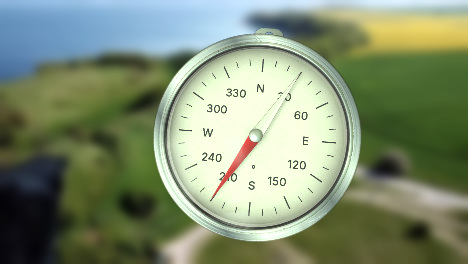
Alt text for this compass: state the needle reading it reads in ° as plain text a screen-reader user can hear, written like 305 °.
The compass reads 210 °
